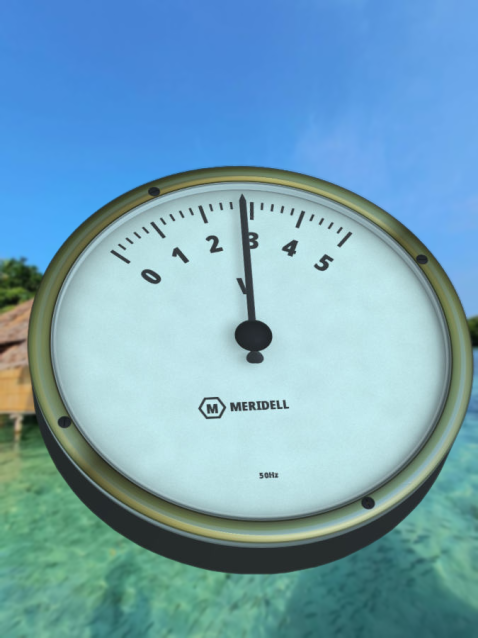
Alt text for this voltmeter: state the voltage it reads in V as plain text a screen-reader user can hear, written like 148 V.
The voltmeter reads 2.8 V
